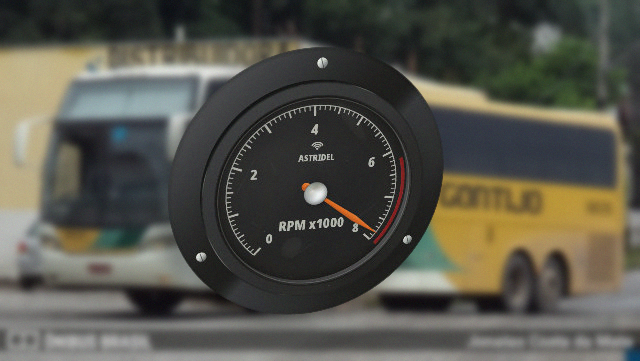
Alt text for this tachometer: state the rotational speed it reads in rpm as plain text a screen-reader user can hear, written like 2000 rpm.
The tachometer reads 7800 rpm
